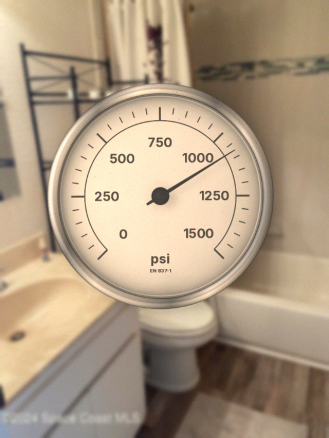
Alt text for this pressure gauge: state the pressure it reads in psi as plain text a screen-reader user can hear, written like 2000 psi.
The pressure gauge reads 1075 psi
